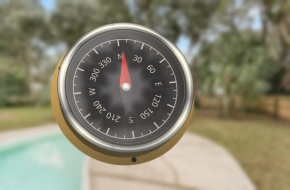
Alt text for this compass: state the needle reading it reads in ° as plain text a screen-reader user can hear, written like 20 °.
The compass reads 5 °
